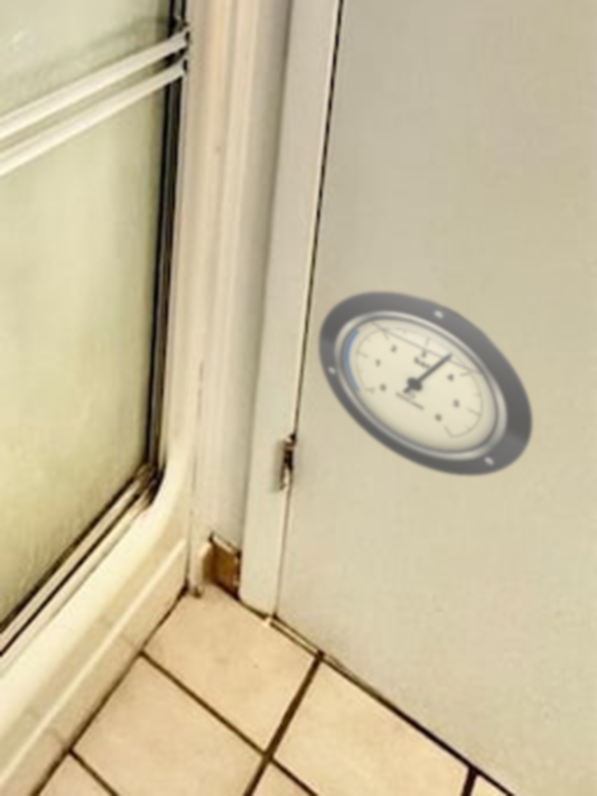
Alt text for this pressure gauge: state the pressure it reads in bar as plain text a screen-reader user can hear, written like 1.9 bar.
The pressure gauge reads 3.5 bar
